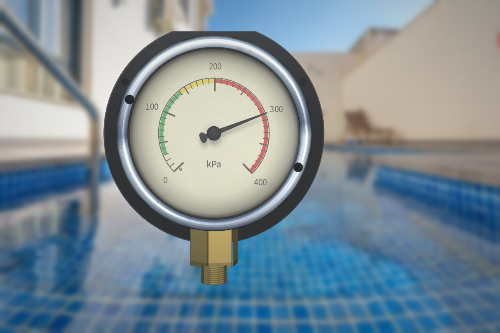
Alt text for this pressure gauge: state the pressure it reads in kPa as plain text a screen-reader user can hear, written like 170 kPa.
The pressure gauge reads 300 kPa
